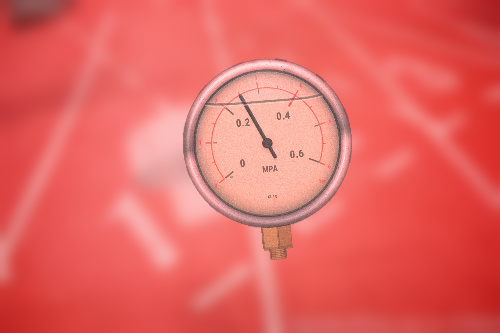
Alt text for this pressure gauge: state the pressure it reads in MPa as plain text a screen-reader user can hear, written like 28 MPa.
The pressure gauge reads 0.25 MPa
